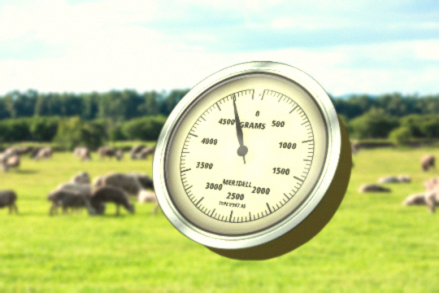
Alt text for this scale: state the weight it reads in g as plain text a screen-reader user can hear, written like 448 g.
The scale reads 4750 g
